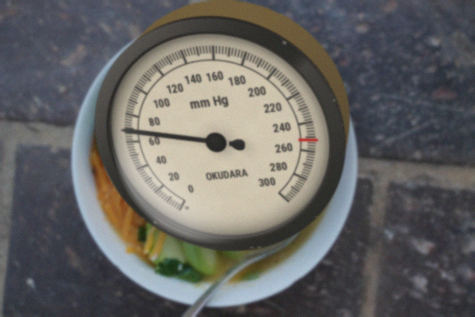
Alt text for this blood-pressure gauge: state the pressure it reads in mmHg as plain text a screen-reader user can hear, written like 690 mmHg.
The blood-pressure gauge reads 70 mmHg
